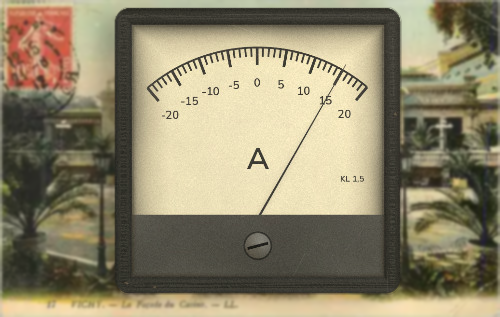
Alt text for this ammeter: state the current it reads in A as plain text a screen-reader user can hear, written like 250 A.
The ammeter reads 15 A
